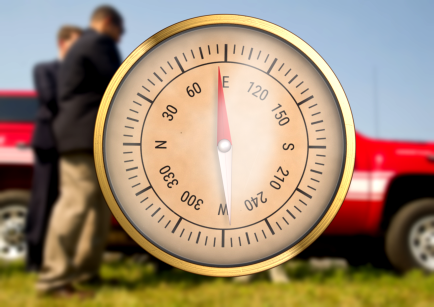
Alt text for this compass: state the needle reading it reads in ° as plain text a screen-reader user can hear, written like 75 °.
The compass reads 85 °
